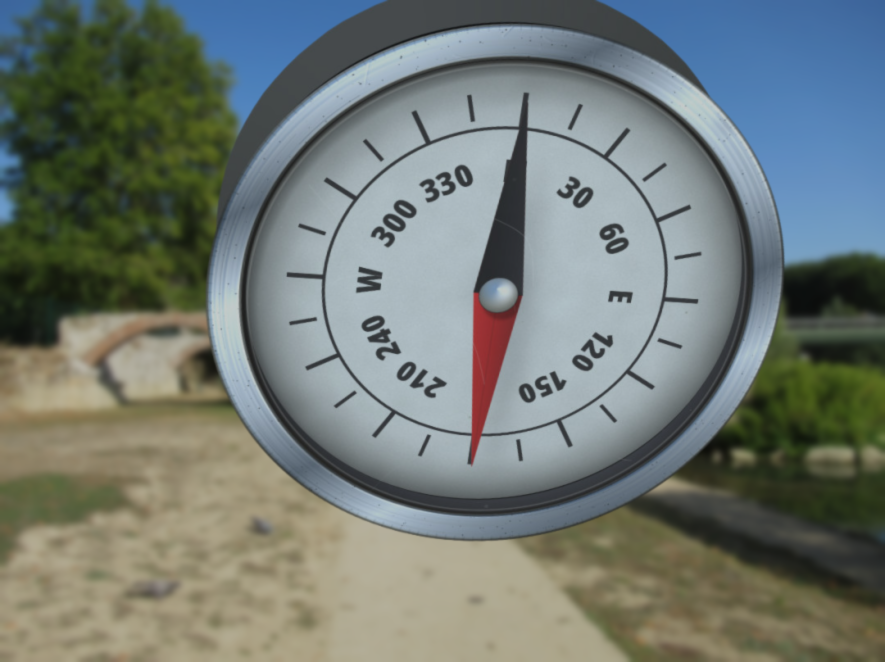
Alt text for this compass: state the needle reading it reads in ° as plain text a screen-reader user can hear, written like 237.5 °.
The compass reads 180 °
